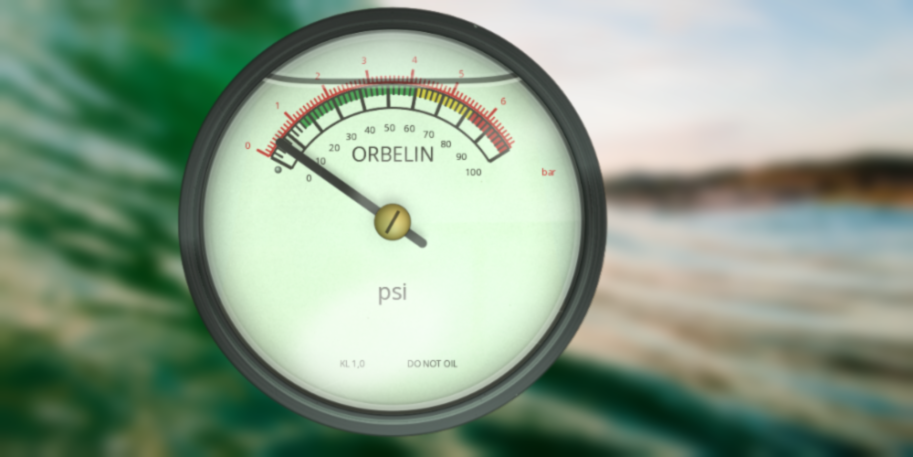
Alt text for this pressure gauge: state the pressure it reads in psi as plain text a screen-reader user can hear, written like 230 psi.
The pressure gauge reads 6 psi
